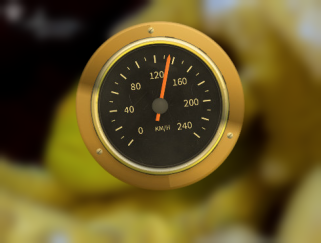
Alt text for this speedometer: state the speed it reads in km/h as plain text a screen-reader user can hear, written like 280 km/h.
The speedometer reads 135 km/h
